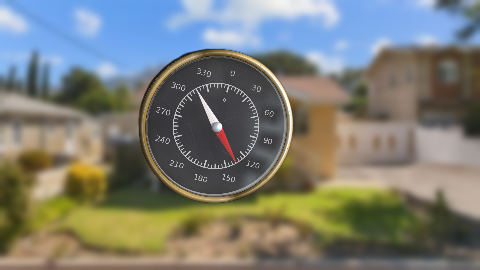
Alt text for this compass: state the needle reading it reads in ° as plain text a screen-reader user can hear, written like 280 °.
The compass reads 135 °
